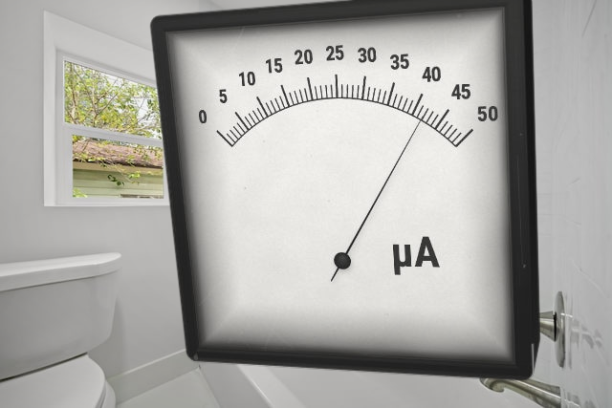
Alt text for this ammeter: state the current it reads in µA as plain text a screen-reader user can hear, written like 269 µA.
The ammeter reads 42 µA
